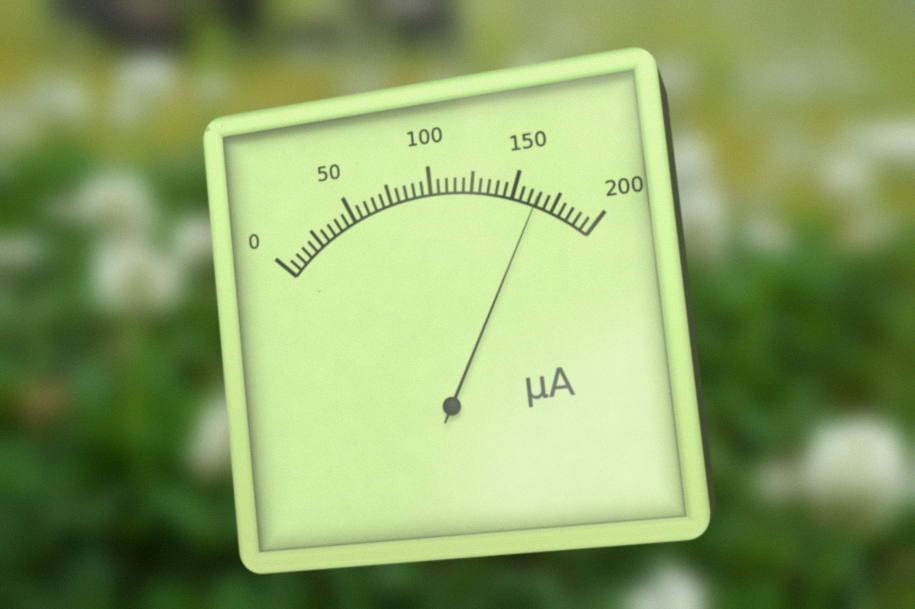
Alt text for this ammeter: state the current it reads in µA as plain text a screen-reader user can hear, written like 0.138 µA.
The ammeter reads 165 µA
